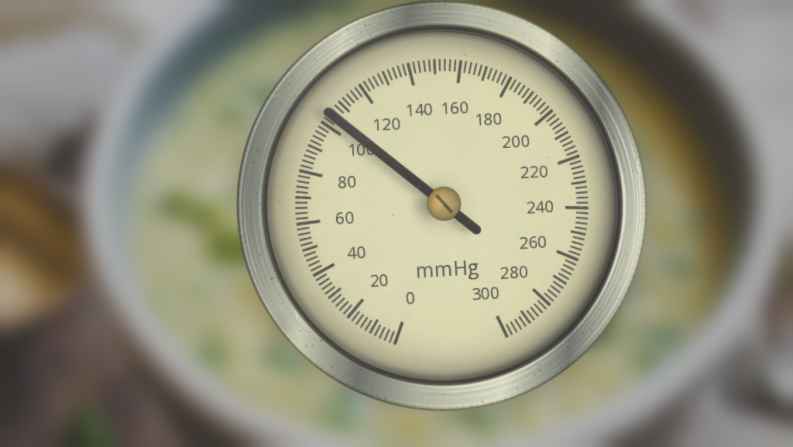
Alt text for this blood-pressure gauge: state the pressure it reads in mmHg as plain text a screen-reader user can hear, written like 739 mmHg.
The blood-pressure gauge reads 104 mmHg
